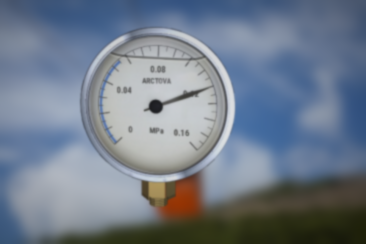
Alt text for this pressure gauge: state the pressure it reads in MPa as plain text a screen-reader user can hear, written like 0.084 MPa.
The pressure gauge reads 0.12 MPa
